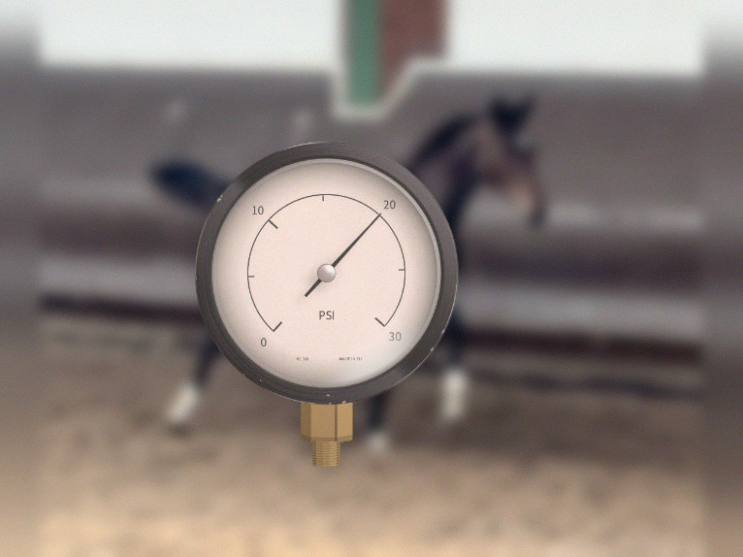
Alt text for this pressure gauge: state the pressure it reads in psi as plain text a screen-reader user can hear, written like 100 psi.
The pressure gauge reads 20 psi
